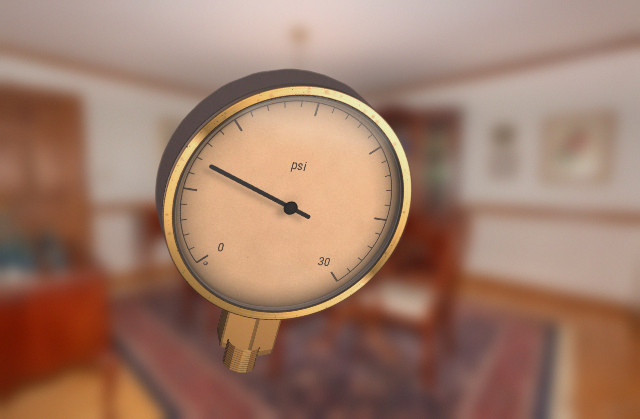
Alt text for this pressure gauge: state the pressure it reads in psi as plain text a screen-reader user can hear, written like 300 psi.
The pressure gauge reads 7 psi
